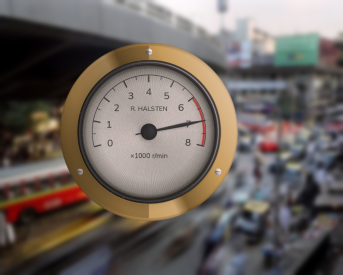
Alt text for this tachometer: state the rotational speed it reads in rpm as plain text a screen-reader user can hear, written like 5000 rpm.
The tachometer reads 7000 rpm
